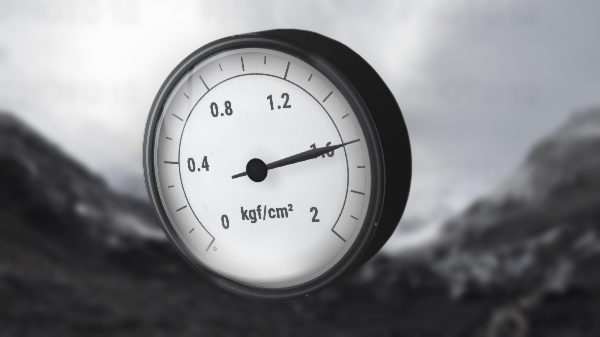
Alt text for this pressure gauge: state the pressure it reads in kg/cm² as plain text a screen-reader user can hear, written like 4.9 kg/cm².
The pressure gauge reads 1.6 kg/cm²
